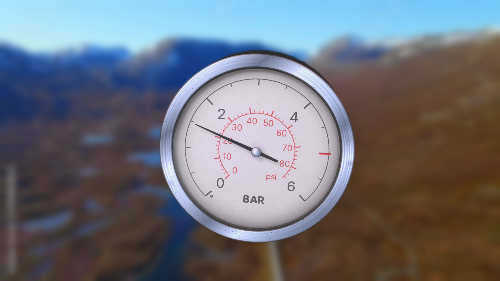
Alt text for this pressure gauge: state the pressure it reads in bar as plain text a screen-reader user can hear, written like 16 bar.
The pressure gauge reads 1.5 bar
